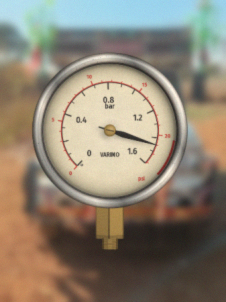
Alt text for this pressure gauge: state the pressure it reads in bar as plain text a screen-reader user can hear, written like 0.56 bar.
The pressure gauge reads 1.45 bar
